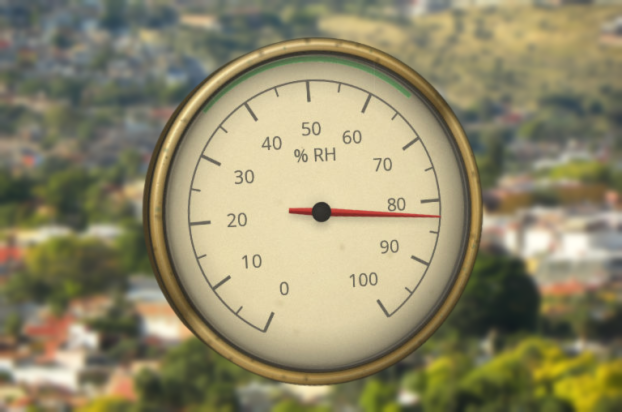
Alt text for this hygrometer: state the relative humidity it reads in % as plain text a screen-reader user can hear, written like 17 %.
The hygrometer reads 82.5 %
